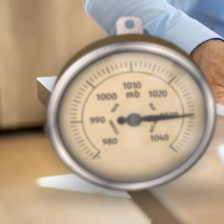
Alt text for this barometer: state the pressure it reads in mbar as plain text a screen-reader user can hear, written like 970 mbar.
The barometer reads 1030 mbar
